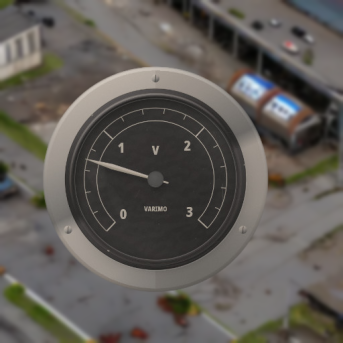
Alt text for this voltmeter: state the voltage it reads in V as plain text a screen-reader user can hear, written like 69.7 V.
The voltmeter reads 0.7 V
